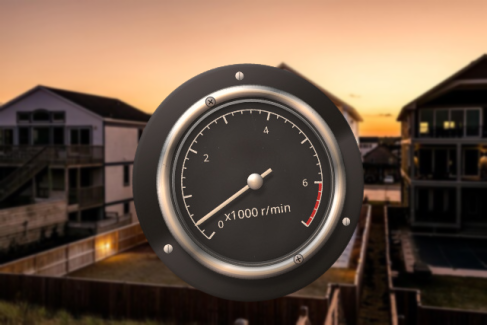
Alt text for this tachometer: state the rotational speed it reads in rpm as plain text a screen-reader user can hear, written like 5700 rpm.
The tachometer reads 400 rpm
